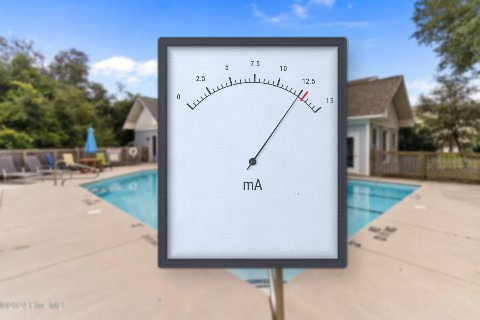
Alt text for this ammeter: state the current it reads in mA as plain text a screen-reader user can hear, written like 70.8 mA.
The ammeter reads 12.5 mA
